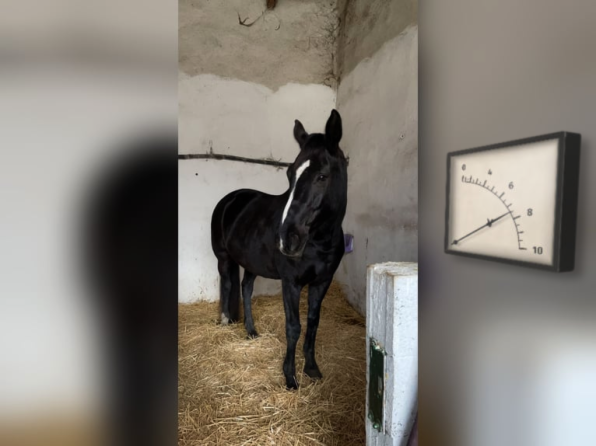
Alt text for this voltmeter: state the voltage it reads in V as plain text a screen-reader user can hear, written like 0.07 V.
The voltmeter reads 7.5 V
